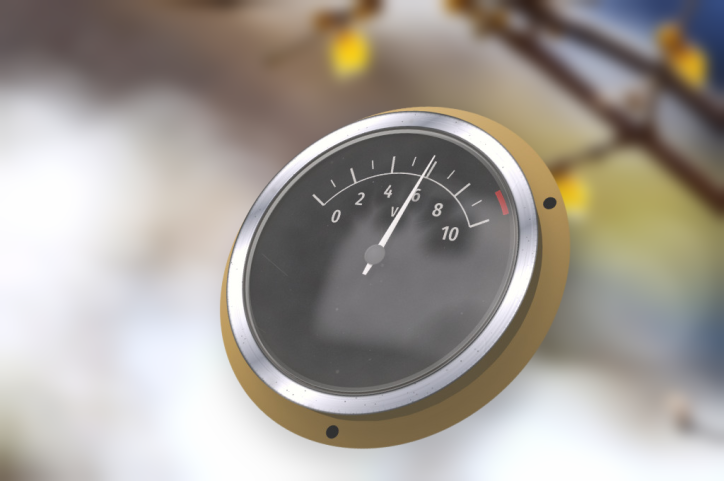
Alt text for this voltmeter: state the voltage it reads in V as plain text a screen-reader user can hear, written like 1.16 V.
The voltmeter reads 6 V
